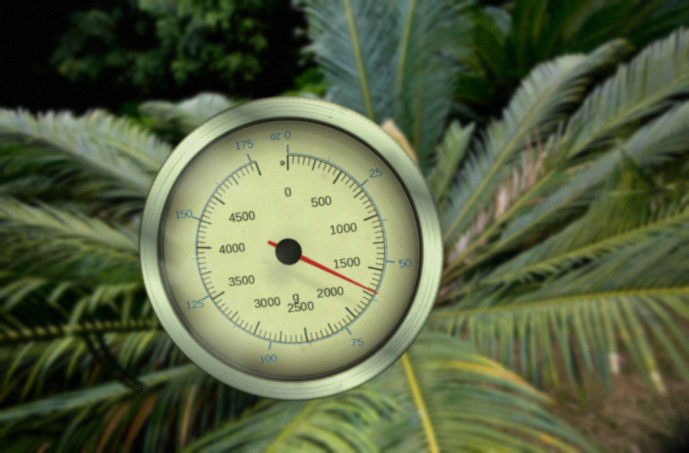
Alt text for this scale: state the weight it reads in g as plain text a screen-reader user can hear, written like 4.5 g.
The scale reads 1700 g
